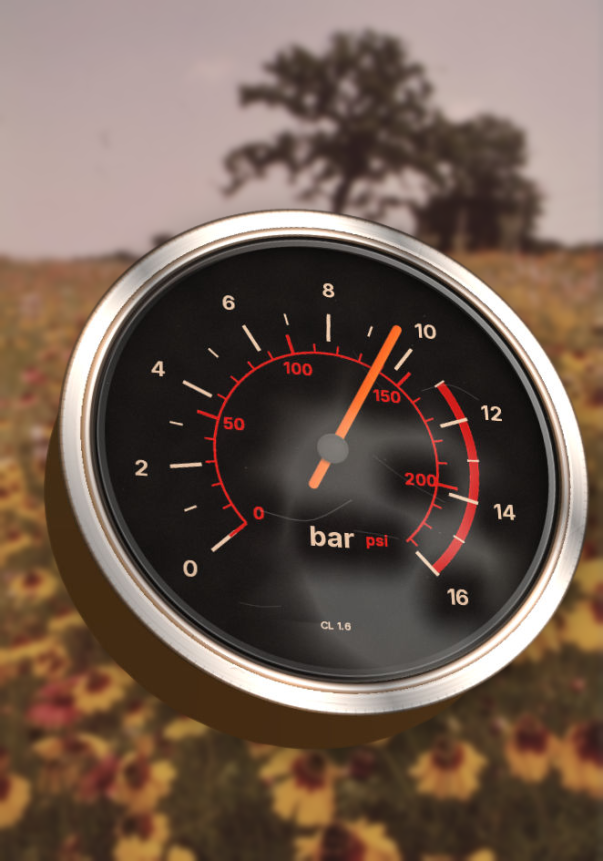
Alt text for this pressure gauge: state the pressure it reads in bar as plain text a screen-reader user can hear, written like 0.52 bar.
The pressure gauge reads 9.5 bar
